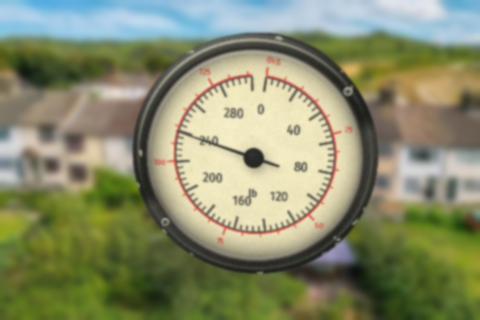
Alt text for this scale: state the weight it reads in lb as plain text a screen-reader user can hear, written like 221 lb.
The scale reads 240 lb
